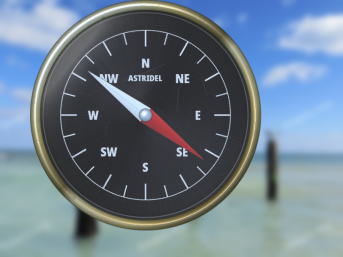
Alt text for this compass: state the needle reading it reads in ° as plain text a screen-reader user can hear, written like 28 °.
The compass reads 127.5 °
